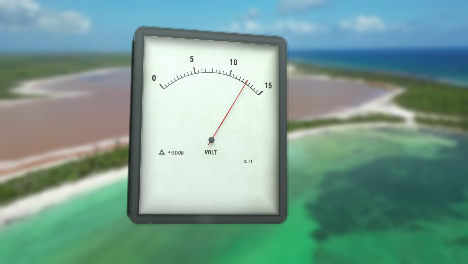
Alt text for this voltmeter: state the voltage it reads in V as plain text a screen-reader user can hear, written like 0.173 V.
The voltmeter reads 12.5 V
